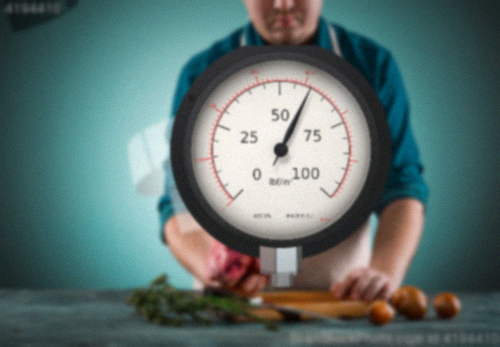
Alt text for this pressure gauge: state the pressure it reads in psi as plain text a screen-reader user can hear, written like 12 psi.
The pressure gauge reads 60 psi
